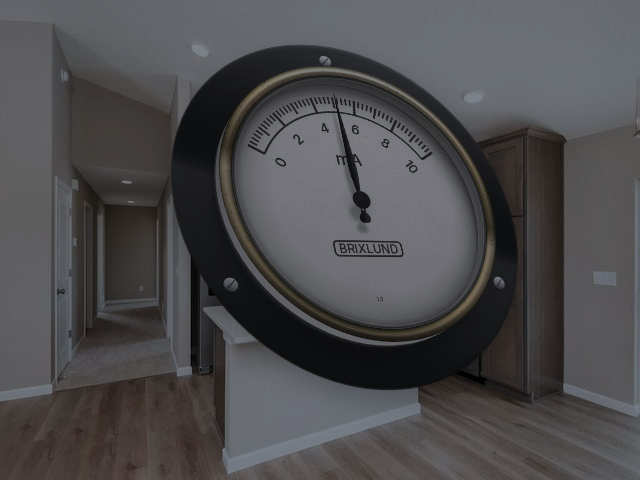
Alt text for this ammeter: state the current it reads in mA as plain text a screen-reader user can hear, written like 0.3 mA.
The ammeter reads 5 mA
